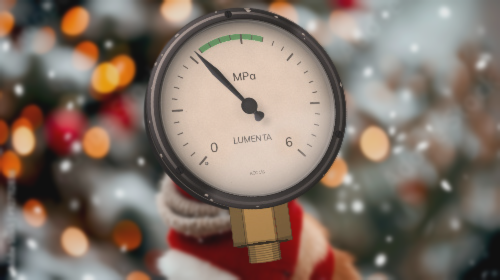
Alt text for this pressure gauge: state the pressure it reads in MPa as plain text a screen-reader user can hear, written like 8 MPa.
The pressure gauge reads 2.1 MPa
